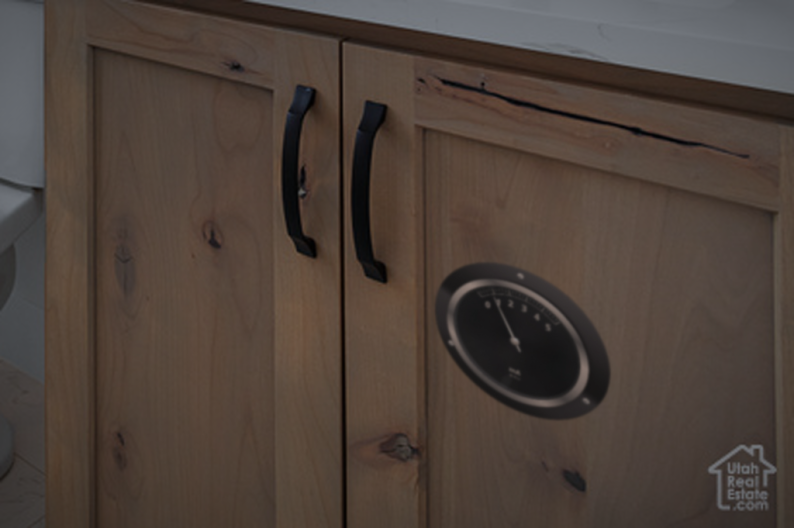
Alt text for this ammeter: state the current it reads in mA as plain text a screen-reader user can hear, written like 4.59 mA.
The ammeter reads 1 mA
